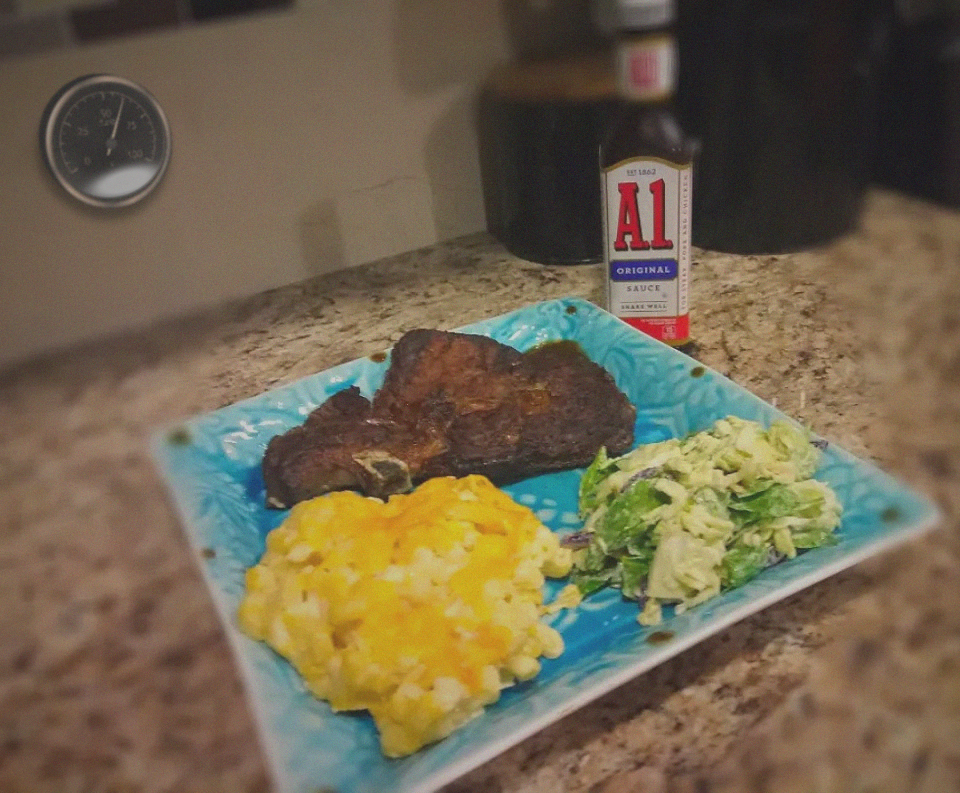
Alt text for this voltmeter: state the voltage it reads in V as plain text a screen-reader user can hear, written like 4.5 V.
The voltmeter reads 60 V
